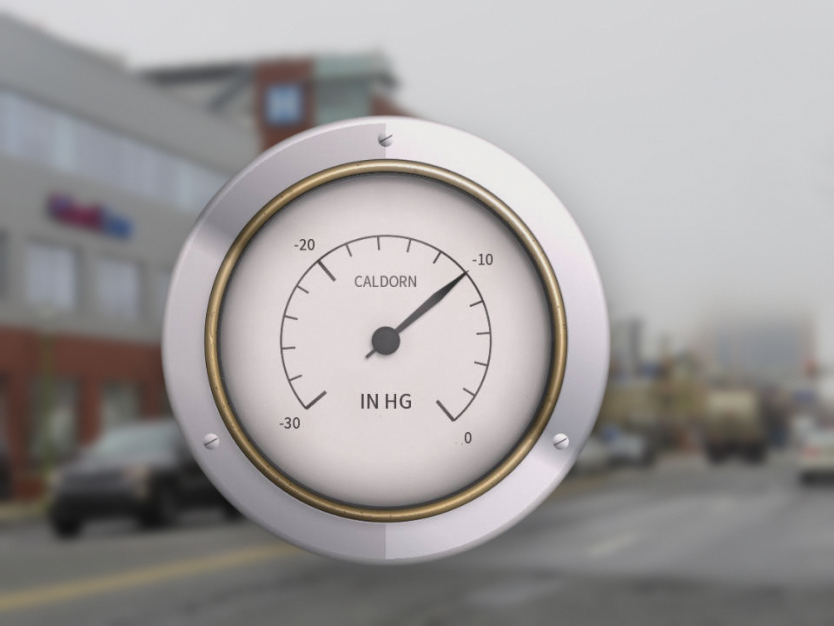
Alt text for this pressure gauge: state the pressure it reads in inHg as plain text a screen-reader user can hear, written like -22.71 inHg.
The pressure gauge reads -10 inHg
